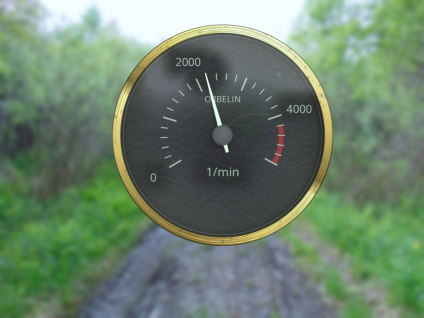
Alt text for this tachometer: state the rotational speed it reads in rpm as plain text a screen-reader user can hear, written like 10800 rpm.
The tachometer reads 2200 rpm
